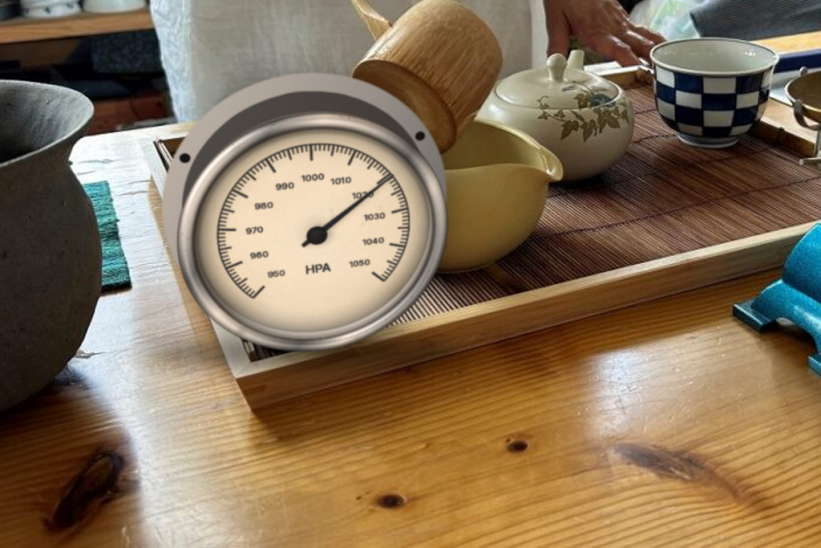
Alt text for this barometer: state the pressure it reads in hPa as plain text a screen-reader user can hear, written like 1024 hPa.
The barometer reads 1020 hPa
